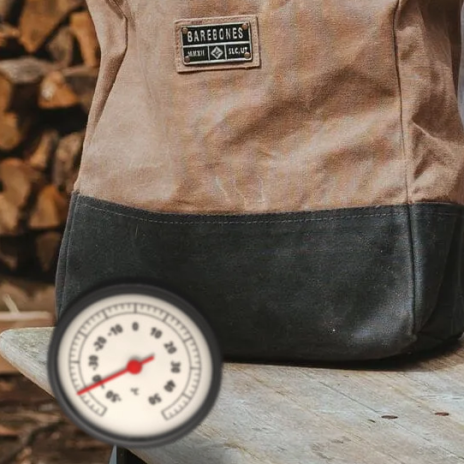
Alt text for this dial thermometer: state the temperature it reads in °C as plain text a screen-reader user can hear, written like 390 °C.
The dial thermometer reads -40 °C
